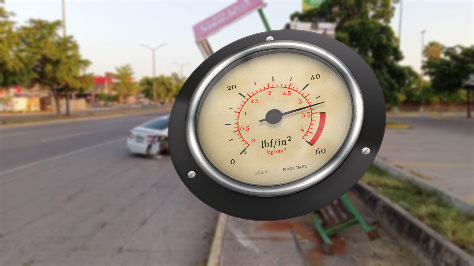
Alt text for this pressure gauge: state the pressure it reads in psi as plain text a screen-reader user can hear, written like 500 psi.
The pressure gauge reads 47.5 psi
